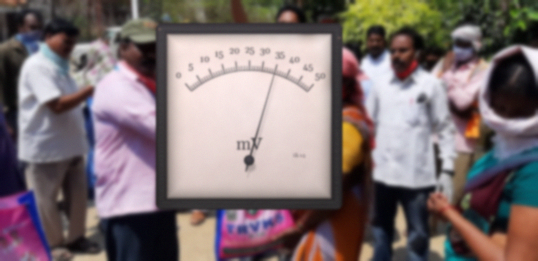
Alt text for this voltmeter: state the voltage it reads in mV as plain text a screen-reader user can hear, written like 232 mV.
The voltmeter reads 35 mV
